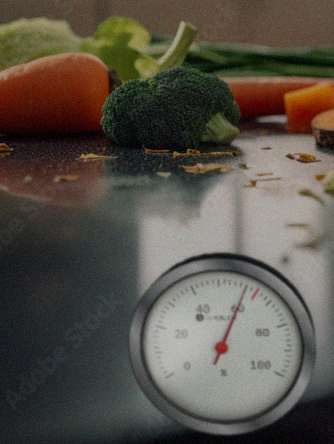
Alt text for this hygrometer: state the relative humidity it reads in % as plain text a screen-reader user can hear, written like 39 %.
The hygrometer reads 60 %
